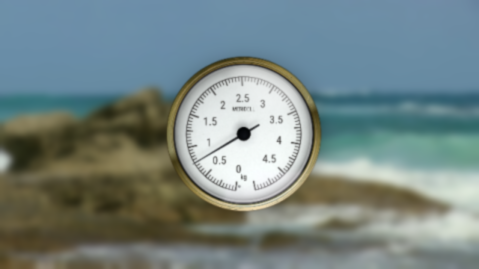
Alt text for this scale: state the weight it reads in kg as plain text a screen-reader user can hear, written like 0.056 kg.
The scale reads 0.75 kg
